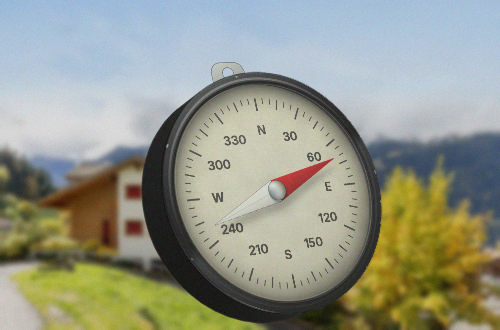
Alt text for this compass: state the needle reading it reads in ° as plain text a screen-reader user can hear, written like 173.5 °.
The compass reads 70 °
